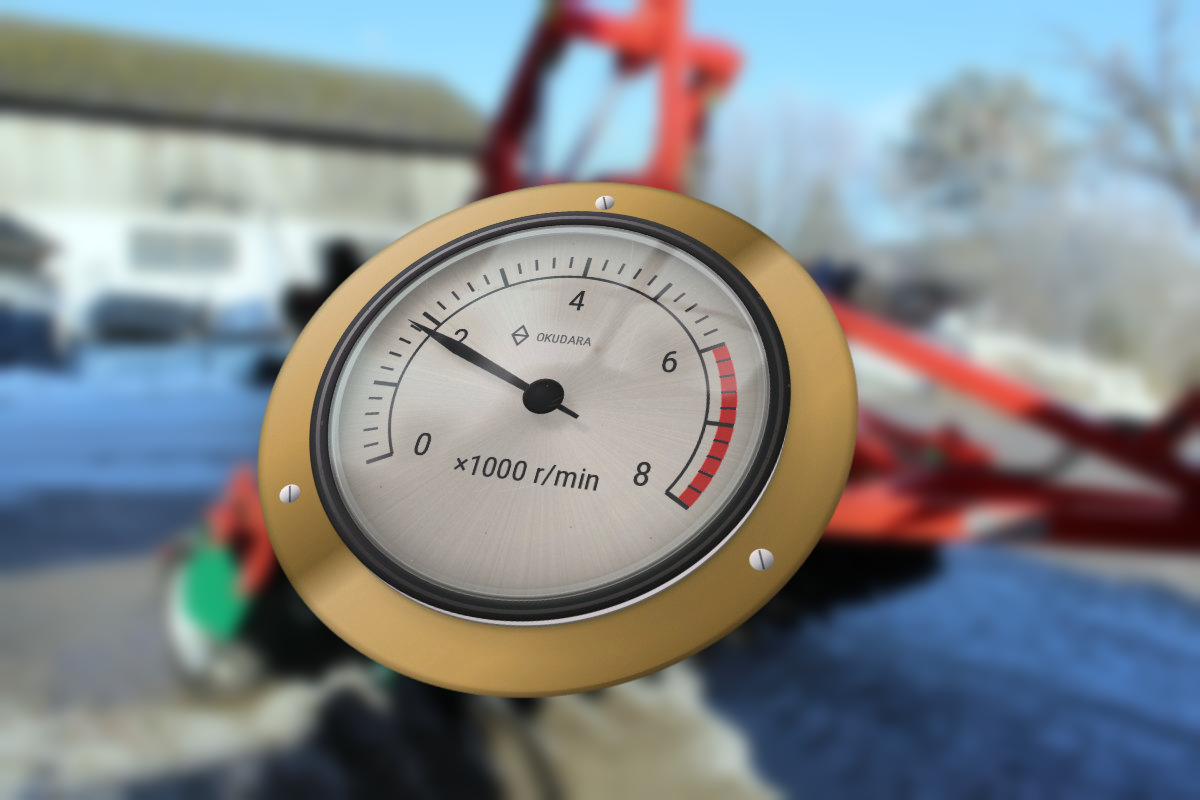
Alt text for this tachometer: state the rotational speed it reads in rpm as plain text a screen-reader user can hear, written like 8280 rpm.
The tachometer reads 1800 rpm
